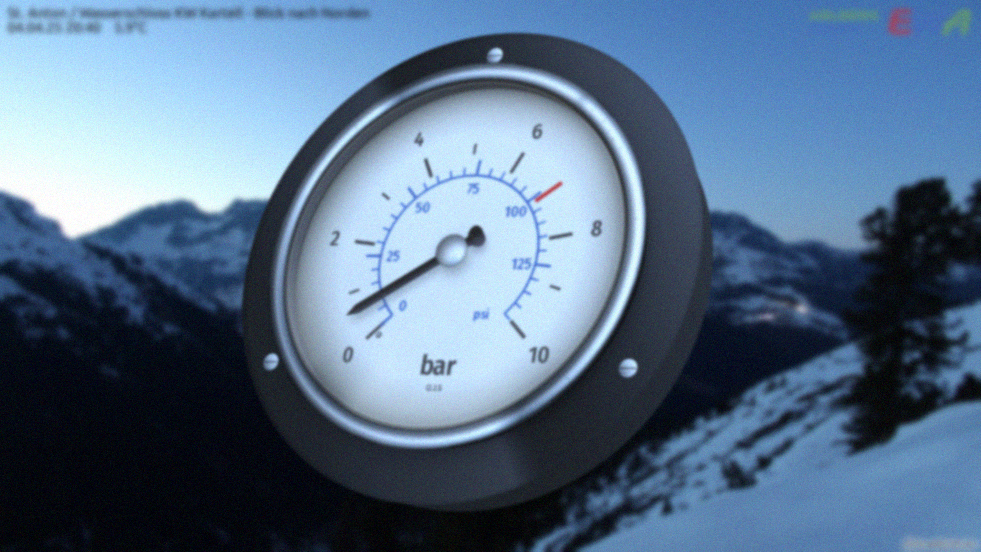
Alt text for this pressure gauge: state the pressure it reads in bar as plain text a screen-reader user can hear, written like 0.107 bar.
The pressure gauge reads 0.5 bar
